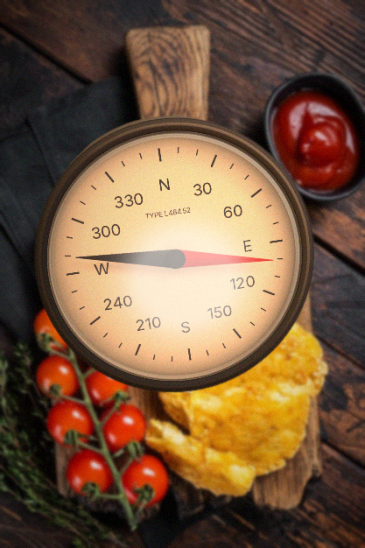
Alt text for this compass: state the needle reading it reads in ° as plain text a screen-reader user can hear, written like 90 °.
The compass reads 100 °
